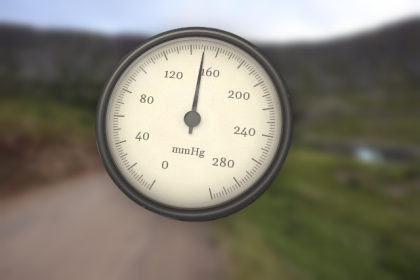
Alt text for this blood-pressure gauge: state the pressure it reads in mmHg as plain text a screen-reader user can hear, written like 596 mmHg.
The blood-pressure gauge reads 150 mmHg
